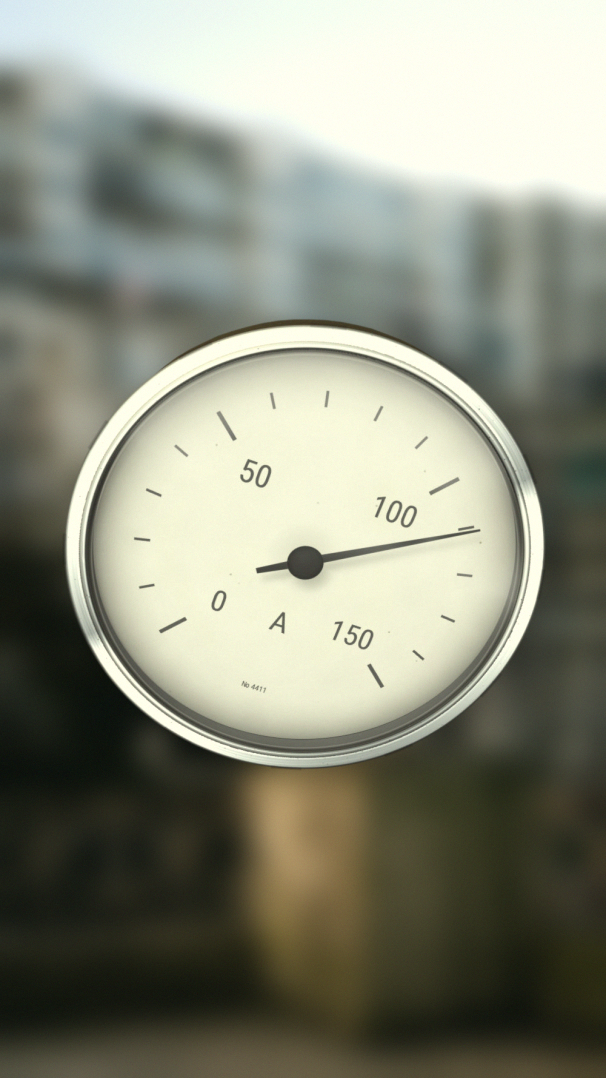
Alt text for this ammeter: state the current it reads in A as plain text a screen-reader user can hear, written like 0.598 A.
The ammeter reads 110 A
